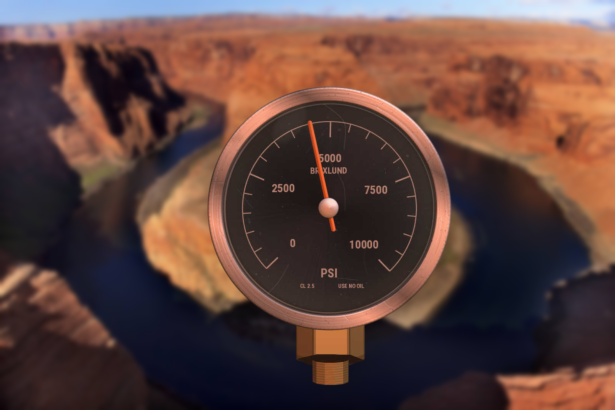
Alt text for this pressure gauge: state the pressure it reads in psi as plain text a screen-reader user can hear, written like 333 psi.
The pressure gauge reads 4500 psi
